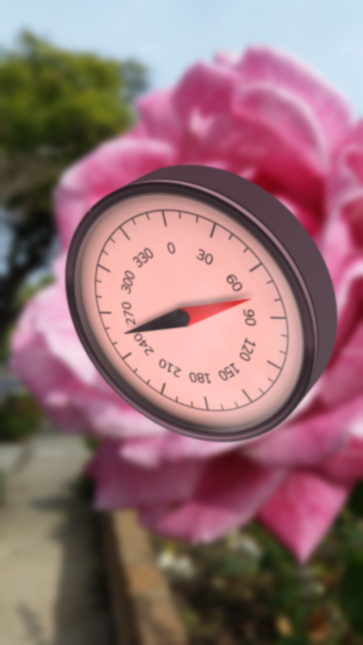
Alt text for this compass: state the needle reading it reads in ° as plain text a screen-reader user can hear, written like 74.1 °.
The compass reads 75 °
